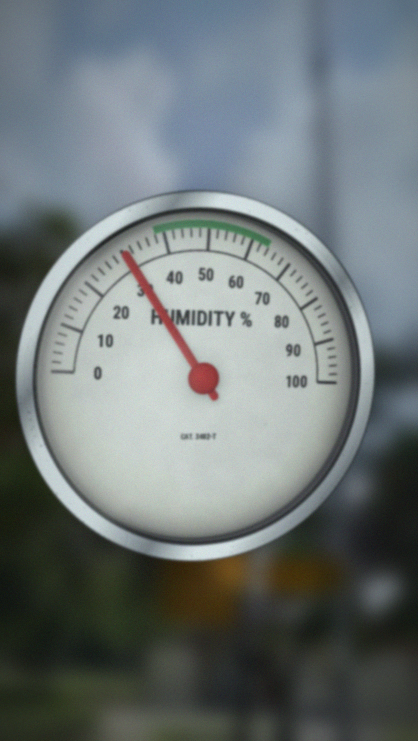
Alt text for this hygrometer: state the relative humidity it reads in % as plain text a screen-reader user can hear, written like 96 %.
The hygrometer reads 30 %
